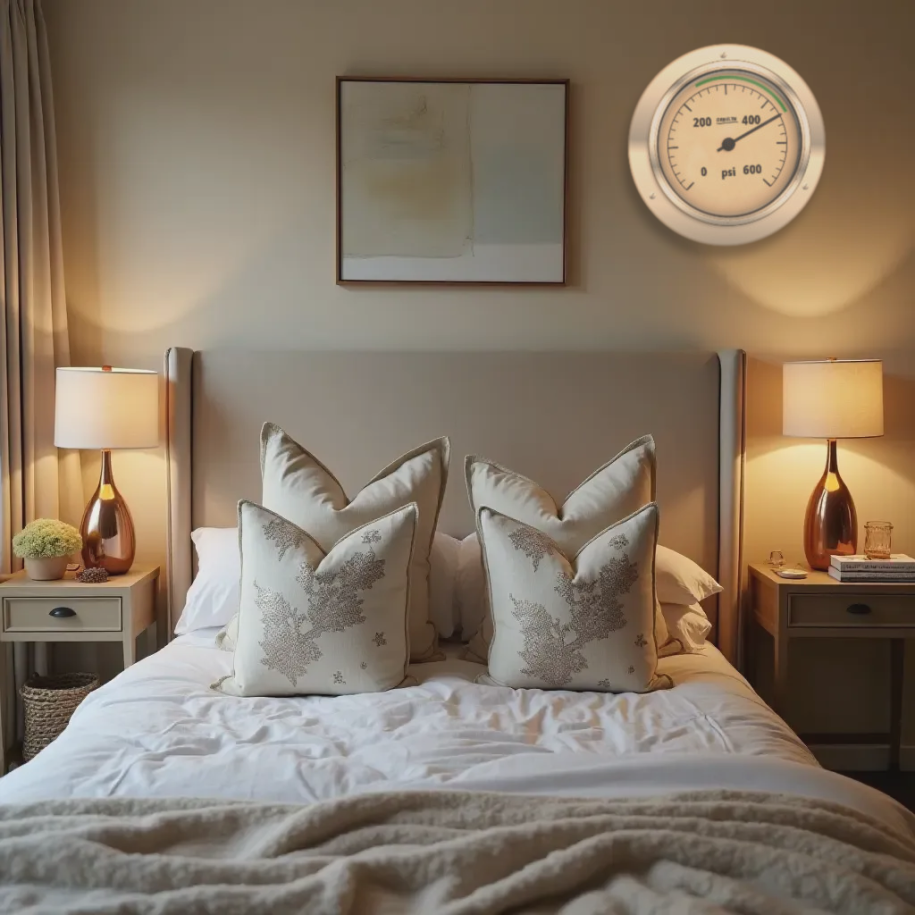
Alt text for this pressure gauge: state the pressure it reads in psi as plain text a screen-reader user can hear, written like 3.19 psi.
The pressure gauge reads 440 psi
